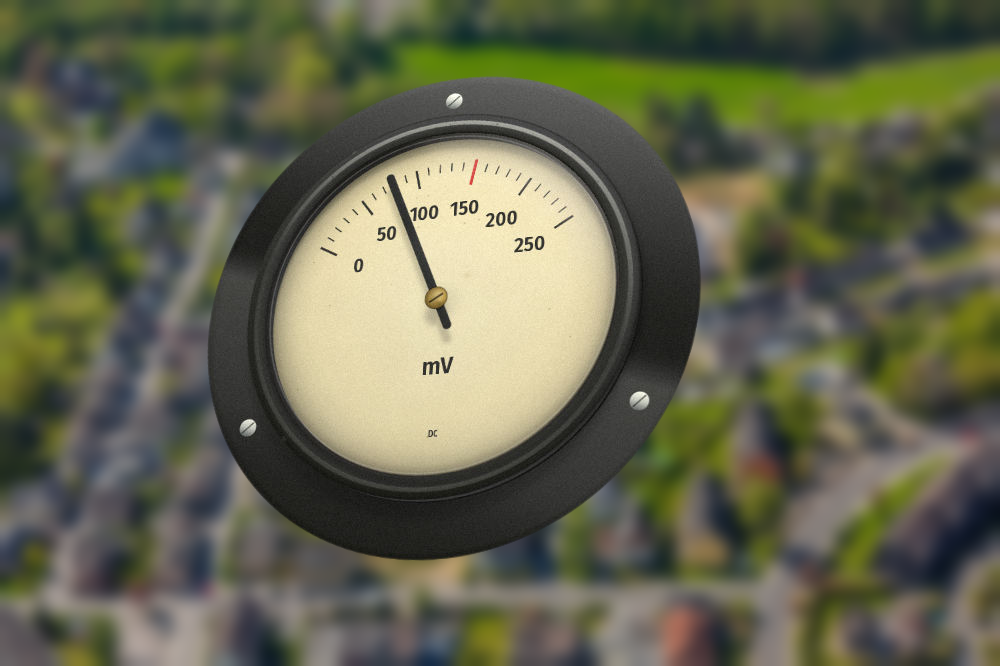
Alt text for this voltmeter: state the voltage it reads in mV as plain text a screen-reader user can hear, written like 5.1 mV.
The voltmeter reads 80 mV
